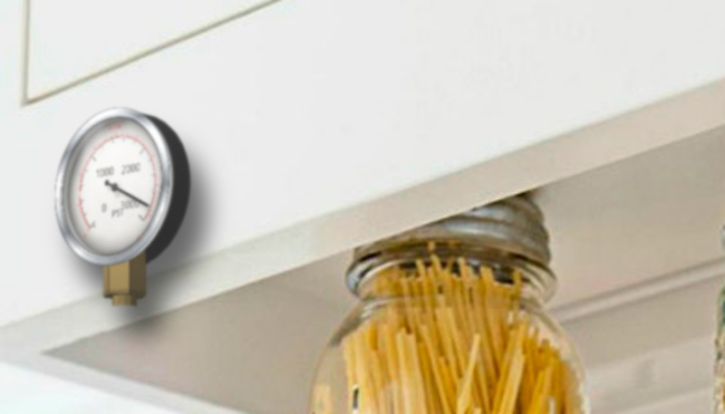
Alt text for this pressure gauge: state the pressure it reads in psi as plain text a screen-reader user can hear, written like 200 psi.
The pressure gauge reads 2800 psi
